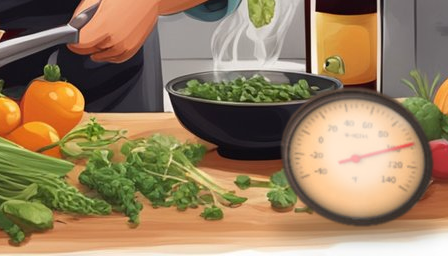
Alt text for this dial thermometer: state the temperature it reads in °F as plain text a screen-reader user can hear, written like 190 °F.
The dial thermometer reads 100 °F
